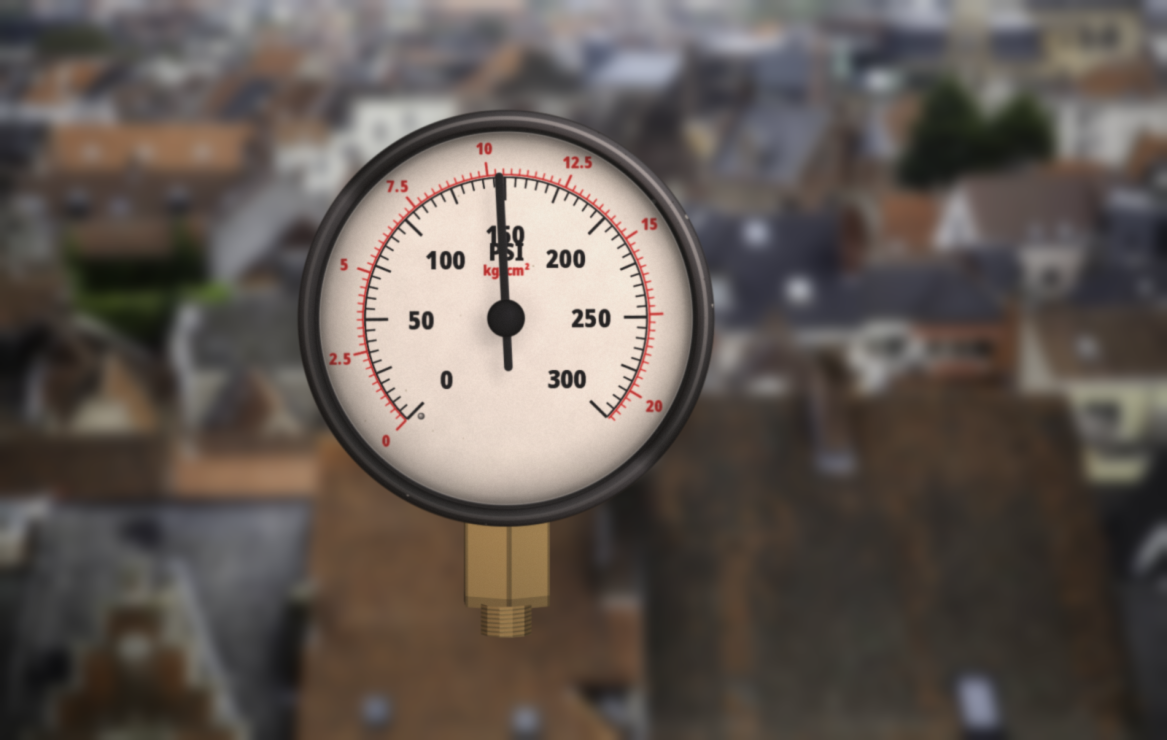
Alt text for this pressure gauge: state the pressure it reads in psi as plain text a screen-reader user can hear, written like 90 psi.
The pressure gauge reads 147.5 psi
